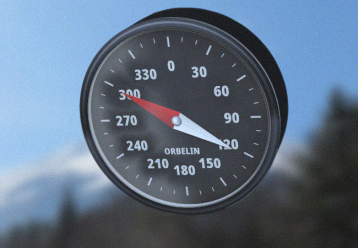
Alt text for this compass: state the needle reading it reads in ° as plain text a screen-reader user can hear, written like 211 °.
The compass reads 300 °
